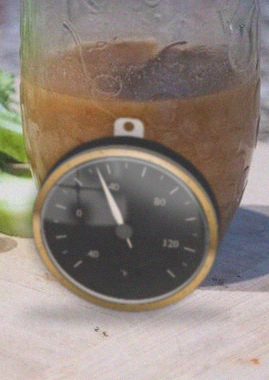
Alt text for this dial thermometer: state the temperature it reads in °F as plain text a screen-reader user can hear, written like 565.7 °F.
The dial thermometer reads 35 °F
